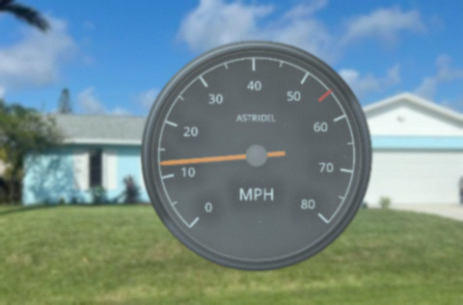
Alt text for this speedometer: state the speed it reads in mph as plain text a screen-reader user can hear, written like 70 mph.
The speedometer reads 12.5 mph
